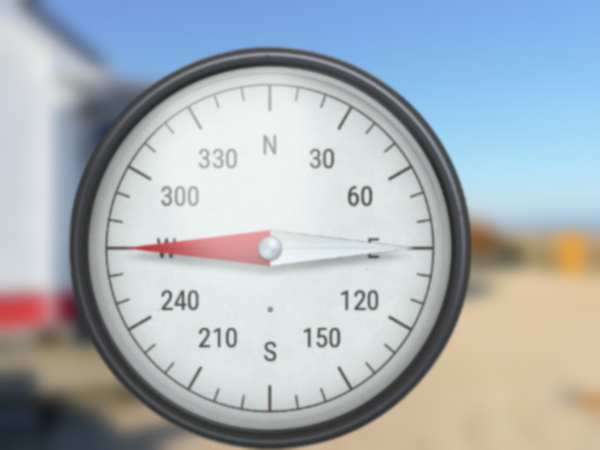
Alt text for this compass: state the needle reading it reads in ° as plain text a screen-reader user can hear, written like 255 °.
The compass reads 270 °
